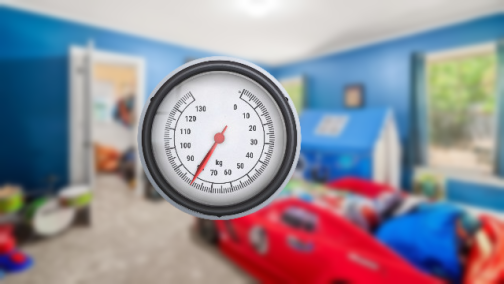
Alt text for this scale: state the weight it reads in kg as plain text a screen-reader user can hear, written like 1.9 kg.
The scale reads 80 kg
